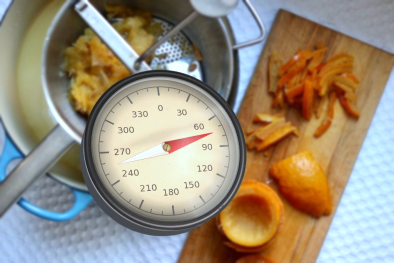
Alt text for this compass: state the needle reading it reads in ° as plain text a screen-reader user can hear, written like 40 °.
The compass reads 75 °
